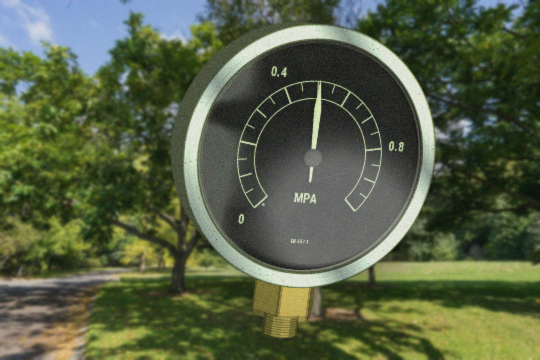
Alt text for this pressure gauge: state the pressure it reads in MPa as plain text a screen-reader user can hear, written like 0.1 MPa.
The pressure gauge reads 0.5 MPa
